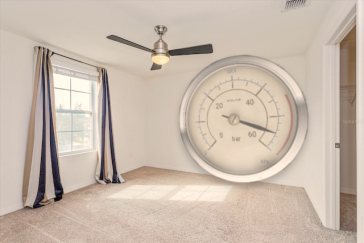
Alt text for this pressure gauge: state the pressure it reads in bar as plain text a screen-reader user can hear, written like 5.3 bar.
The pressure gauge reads 55 bar
